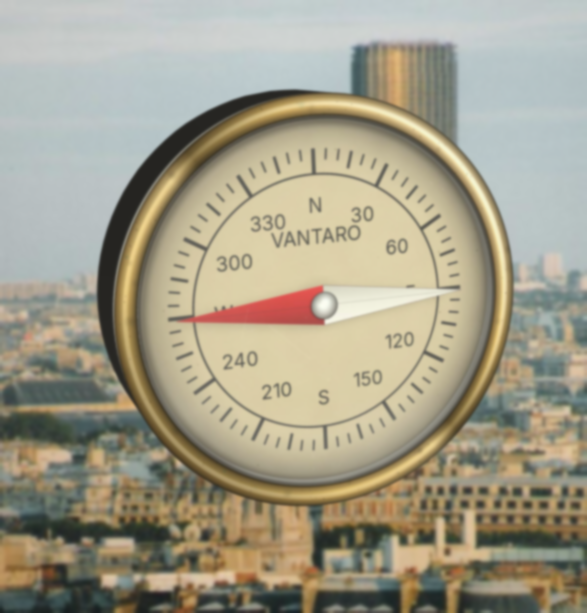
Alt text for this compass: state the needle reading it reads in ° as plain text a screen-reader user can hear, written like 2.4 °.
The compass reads 270 °
